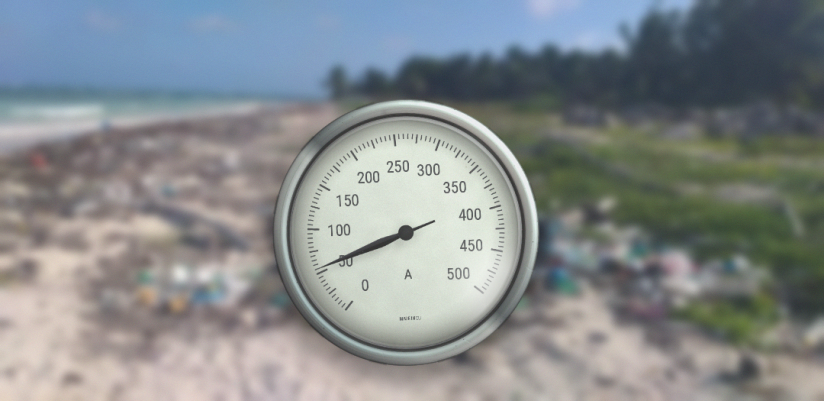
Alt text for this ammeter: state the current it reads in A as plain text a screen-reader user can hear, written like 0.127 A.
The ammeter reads 55 A
